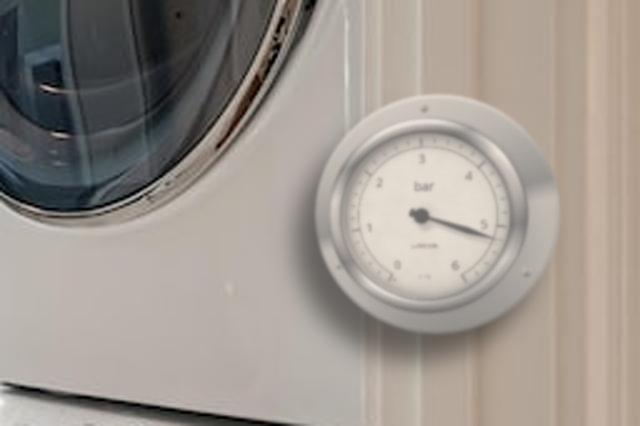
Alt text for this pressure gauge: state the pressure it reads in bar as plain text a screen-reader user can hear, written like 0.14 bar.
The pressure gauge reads 5.2 bar
